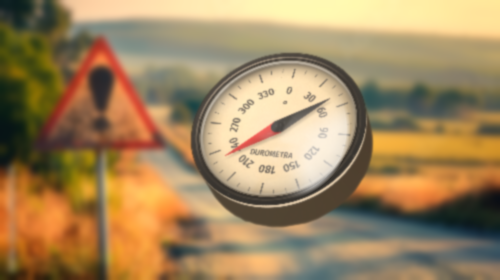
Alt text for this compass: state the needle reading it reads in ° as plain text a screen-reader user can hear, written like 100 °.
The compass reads 230 °
